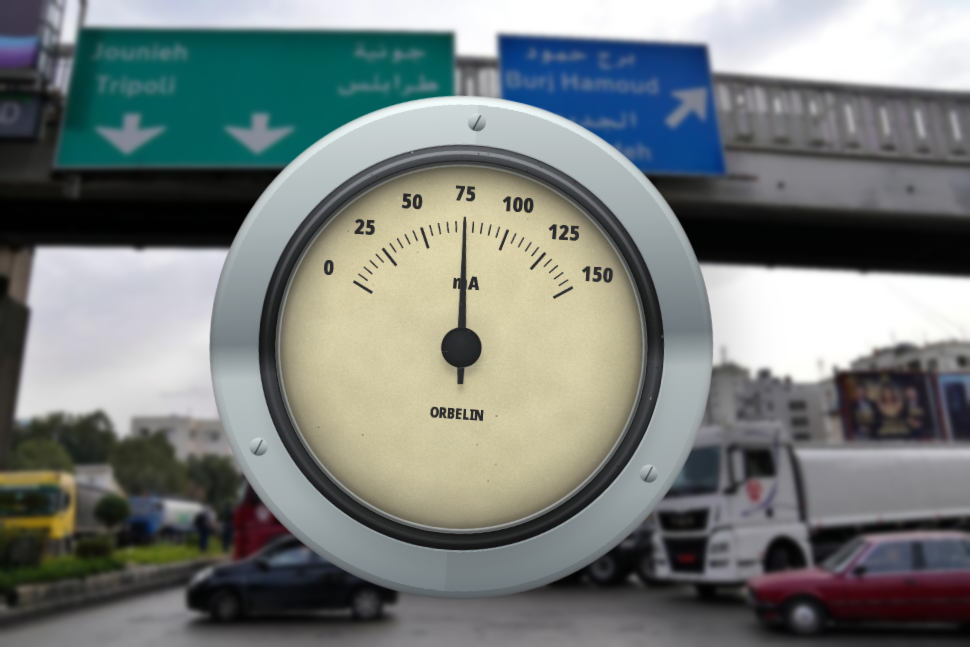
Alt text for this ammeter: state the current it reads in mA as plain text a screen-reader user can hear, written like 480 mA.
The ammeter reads 75 mA
